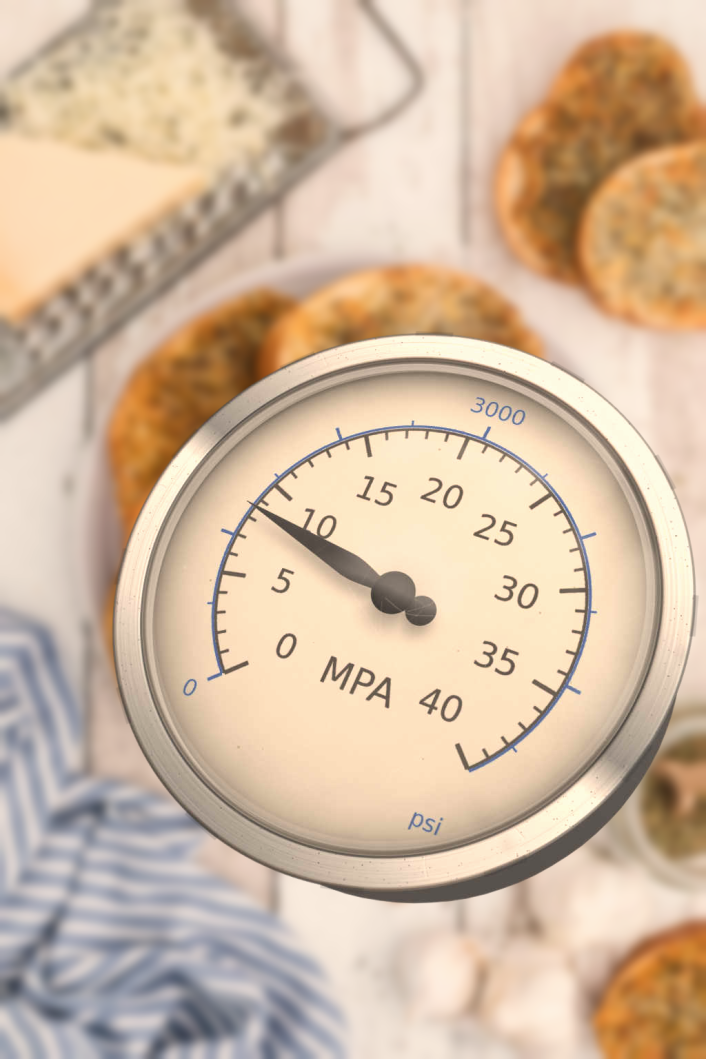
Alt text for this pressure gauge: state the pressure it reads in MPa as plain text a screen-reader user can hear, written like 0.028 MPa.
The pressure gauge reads 8.5 MPa
